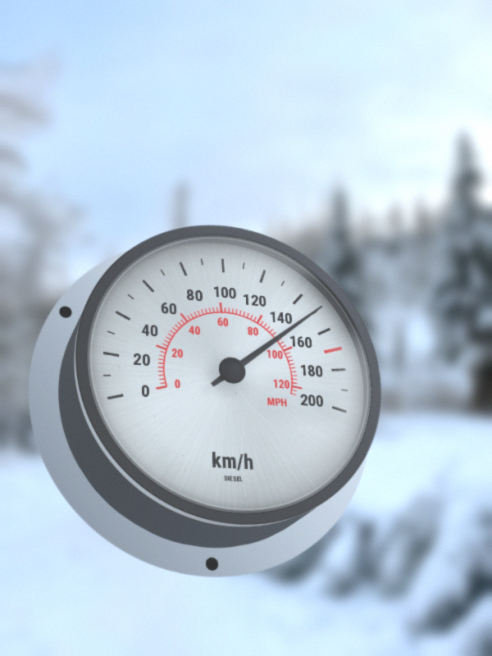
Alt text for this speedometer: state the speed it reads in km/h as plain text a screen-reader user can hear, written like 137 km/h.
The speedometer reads 150 km/h
